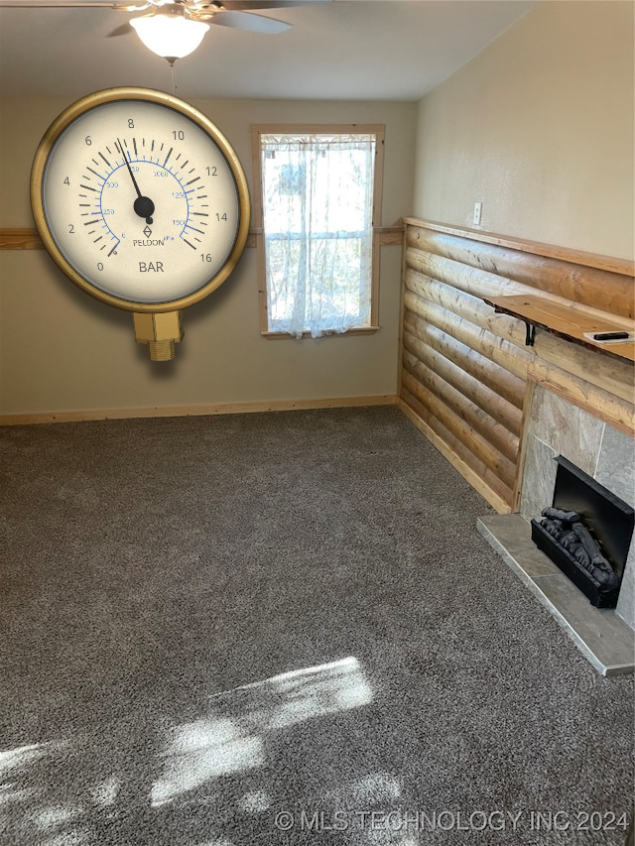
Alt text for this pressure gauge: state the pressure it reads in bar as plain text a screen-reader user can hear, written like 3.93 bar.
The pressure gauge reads 7.25 bar
